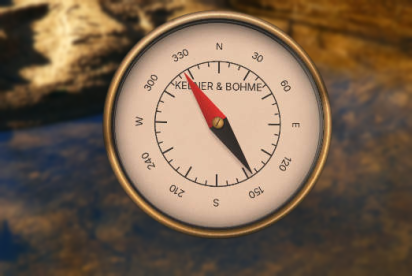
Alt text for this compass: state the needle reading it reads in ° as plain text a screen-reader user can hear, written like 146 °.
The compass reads 325 °
